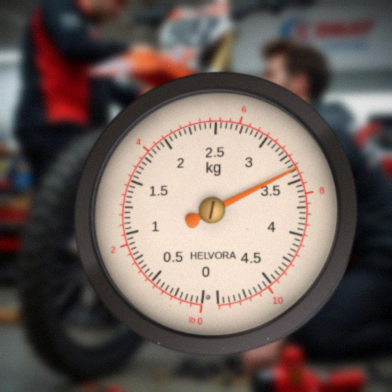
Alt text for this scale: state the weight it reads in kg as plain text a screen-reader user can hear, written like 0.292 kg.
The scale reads 3.4 kg
